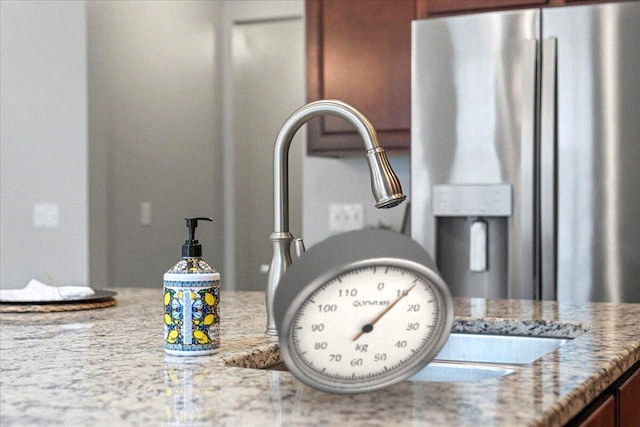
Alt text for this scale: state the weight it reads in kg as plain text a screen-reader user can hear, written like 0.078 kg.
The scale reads 10 kg
